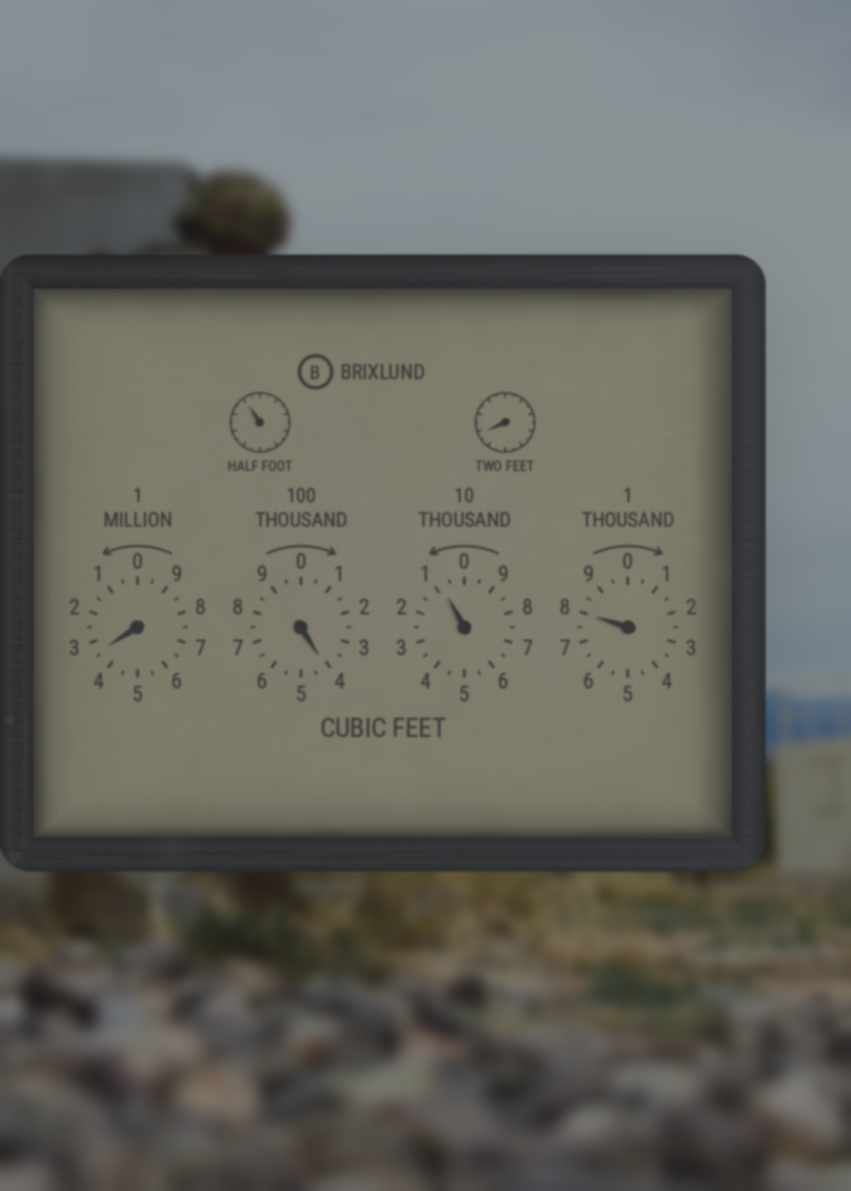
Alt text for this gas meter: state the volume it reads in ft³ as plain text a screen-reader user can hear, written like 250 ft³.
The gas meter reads 340800 ft³
